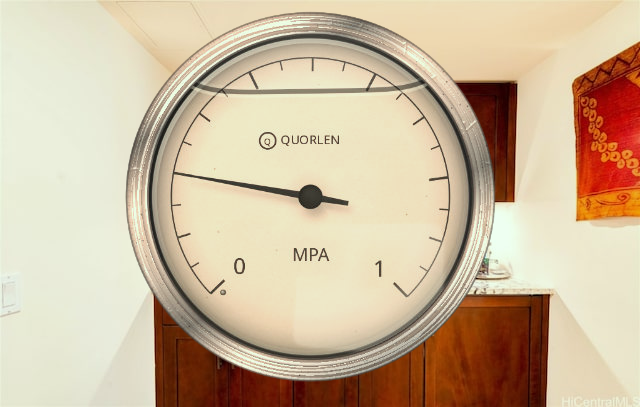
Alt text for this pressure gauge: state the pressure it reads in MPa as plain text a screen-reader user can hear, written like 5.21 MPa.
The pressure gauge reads 0.2 MPa
